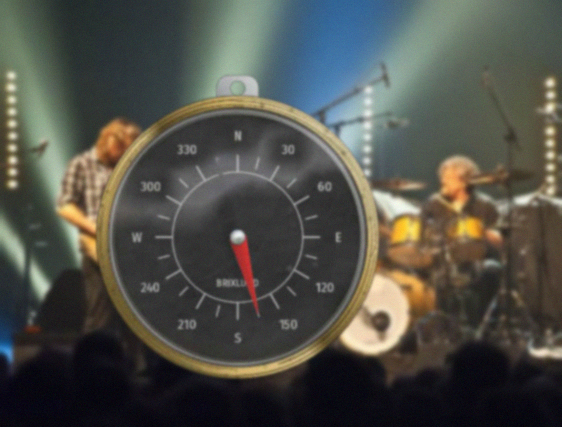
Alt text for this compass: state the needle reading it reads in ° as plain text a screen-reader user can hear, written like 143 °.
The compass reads 165 °
